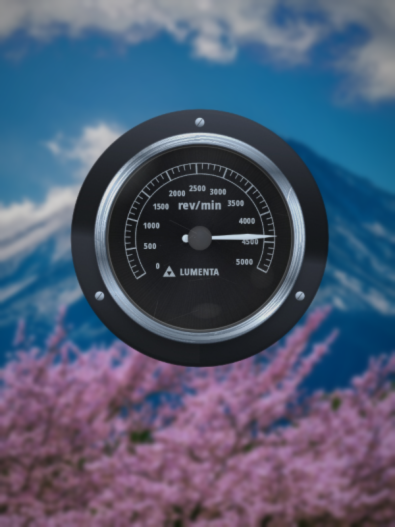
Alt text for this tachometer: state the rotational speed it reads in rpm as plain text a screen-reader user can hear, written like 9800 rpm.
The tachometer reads 4400 rpm
